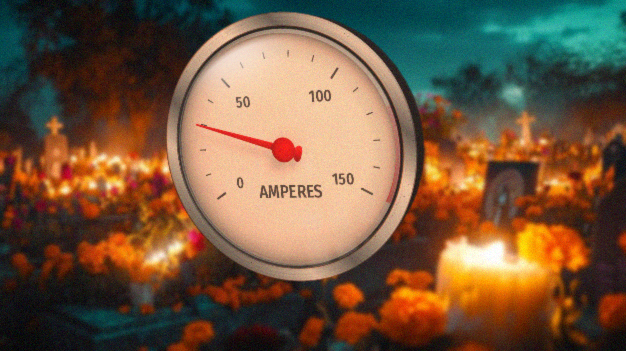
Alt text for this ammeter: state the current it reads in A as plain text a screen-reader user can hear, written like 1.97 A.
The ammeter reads 30 A
